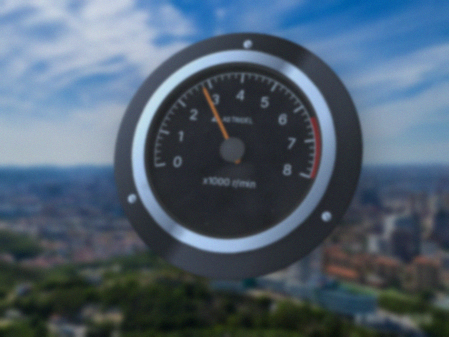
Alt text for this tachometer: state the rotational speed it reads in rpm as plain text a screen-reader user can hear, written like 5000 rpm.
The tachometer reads 2800 rpm
